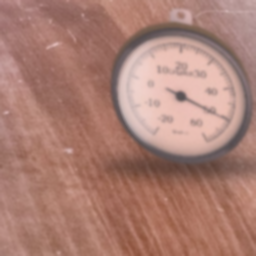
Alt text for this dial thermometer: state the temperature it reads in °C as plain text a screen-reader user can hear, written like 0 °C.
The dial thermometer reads 50 °C
